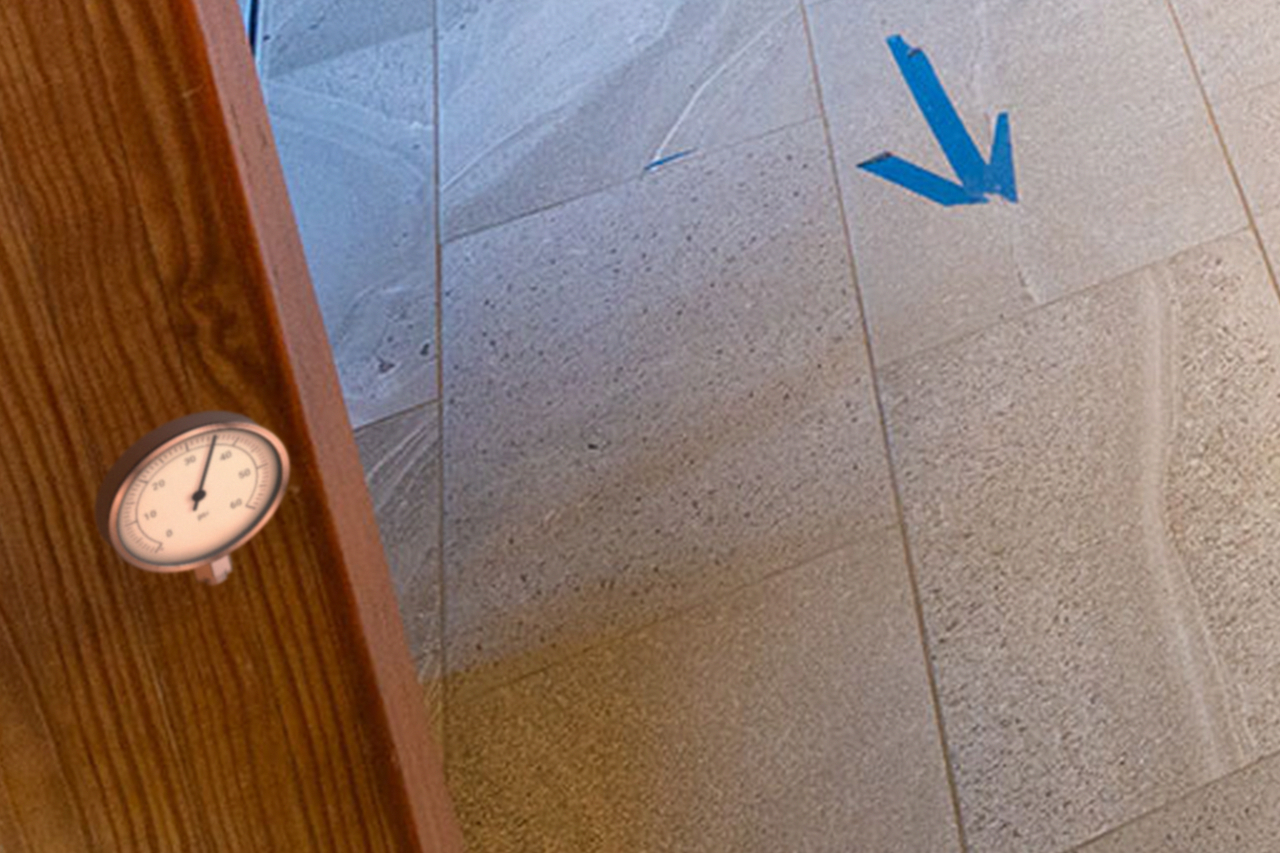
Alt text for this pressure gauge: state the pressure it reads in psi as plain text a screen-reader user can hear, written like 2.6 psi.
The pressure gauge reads 35 psi
